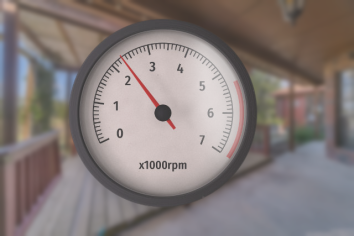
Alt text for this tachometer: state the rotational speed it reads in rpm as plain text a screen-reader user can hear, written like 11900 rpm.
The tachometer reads 2300 rpm
